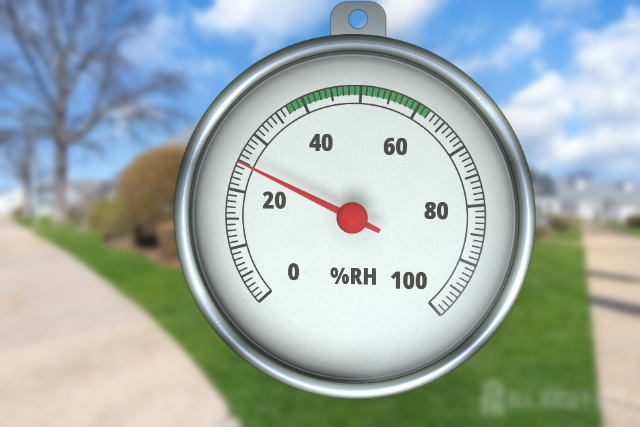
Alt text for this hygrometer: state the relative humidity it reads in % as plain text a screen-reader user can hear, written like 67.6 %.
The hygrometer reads 25 %
